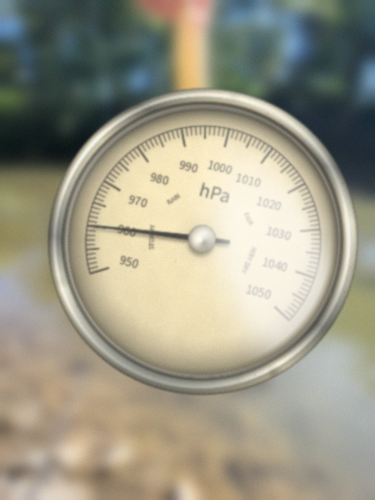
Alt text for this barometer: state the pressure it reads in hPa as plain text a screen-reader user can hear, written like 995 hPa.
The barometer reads 960 hPa
